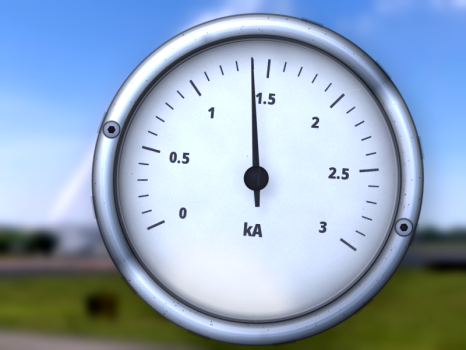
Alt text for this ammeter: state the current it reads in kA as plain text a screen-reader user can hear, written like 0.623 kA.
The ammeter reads 1.4 kA
